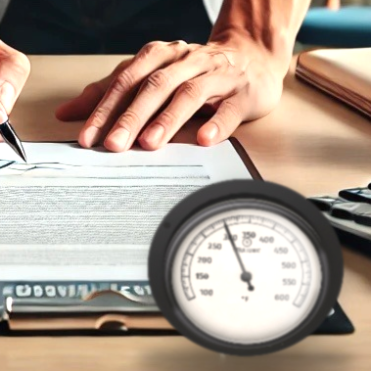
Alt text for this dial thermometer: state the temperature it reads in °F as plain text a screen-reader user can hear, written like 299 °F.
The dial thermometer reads 300 °F
